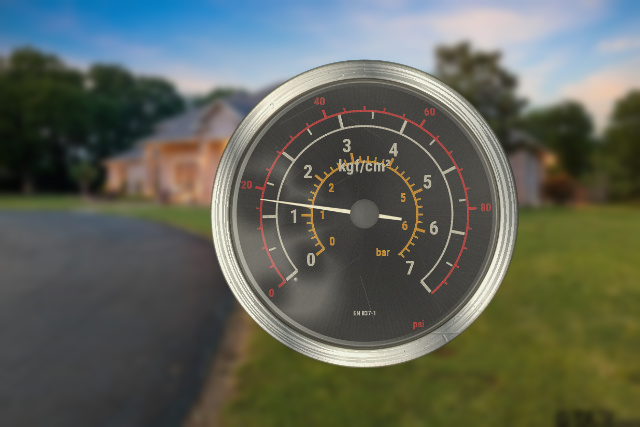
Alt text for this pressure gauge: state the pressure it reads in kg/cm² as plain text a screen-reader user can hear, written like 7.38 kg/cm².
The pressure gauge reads 1.25 kg/cm²
